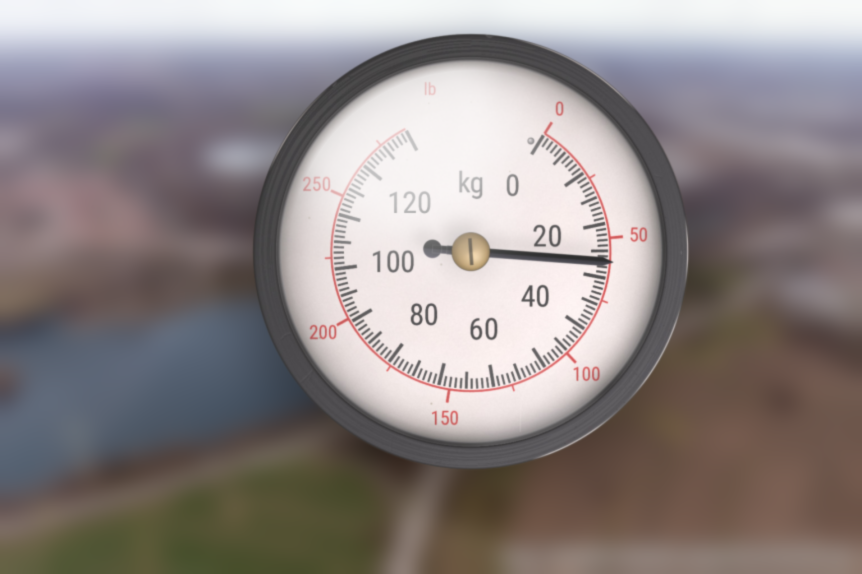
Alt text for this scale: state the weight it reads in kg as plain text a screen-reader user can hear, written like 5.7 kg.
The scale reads 27 kg
